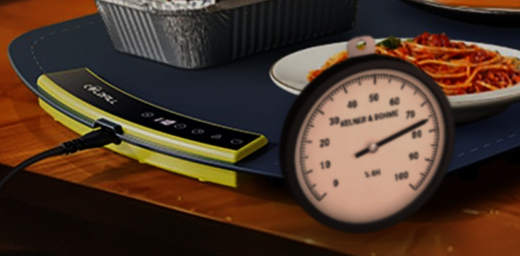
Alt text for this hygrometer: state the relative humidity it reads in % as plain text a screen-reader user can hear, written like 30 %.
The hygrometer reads 75 %
